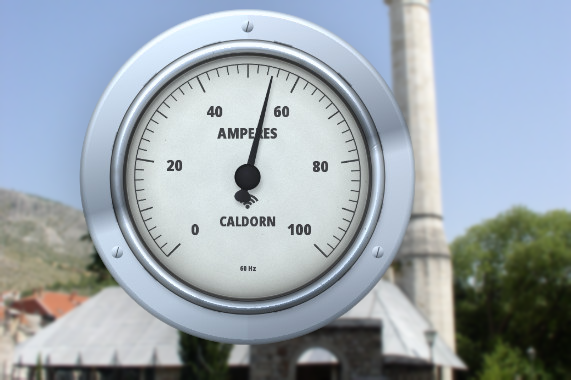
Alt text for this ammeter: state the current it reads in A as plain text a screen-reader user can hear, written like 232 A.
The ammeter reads 55 A
